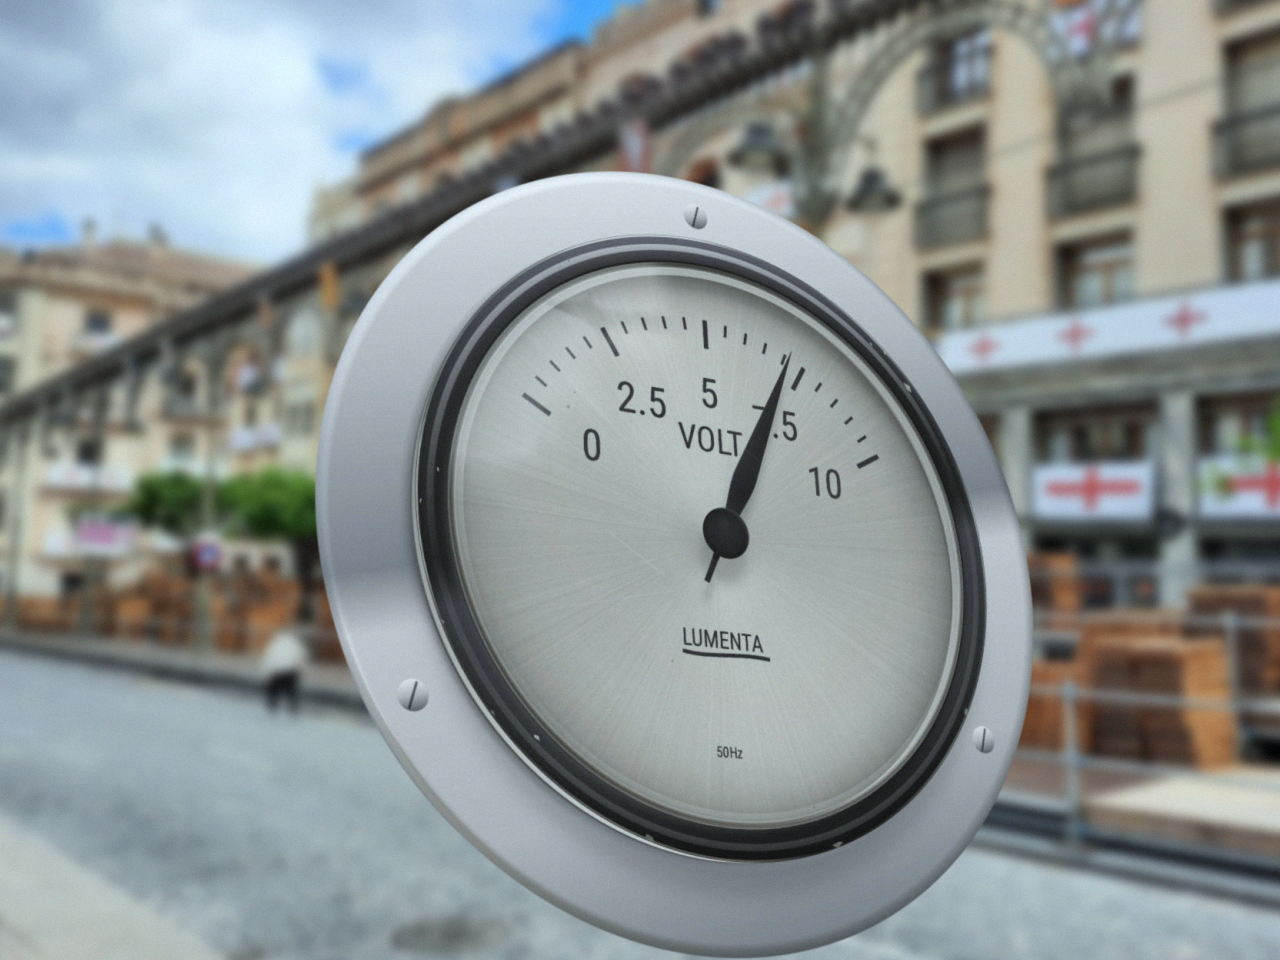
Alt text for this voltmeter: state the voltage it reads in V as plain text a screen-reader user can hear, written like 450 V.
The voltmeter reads 7 V
